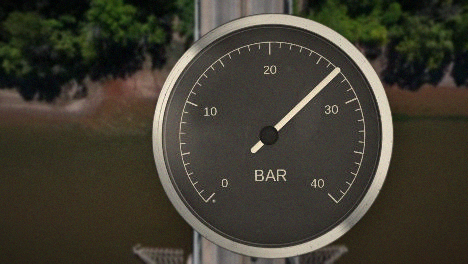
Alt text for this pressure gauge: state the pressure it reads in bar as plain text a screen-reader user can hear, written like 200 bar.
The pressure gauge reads 27 bar
